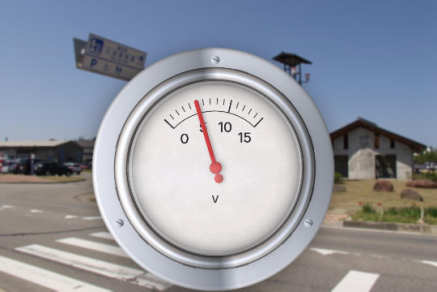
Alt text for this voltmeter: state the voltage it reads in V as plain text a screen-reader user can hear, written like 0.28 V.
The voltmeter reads 5 V
